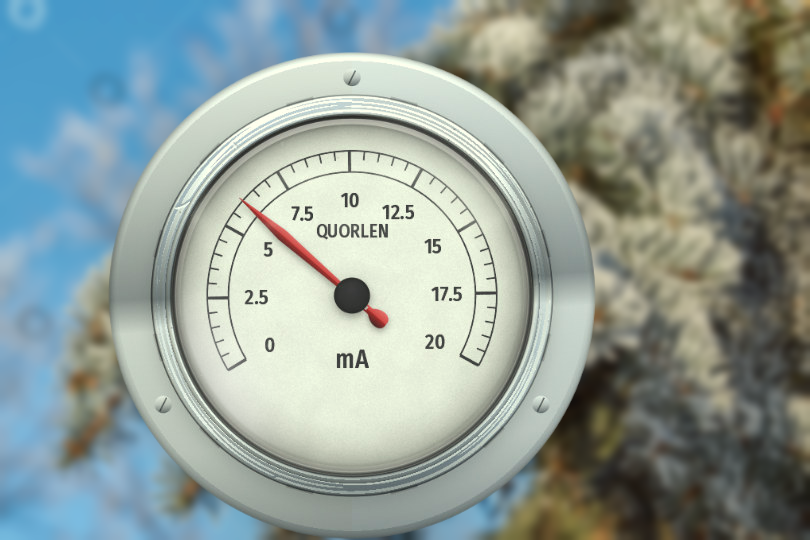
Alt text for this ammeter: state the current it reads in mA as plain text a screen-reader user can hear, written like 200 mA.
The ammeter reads 6 mA
